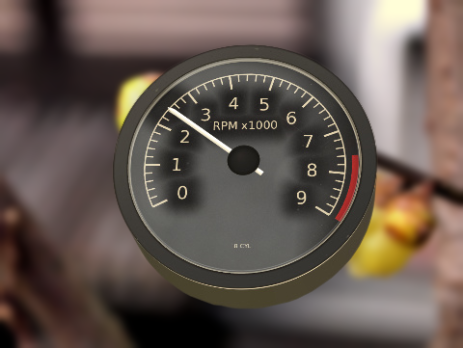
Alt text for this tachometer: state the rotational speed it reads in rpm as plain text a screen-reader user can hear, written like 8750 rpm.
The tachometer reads 2400 rpm
